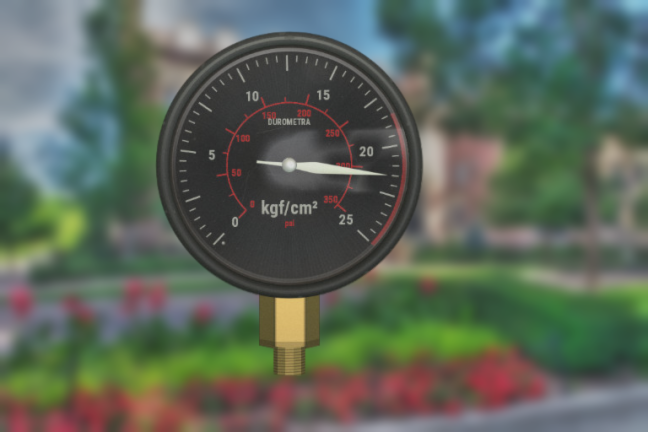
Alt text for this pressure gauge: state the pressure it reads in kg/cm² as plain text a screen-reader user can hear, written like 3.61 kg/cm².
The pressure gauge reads 21.5 kg/cm²
